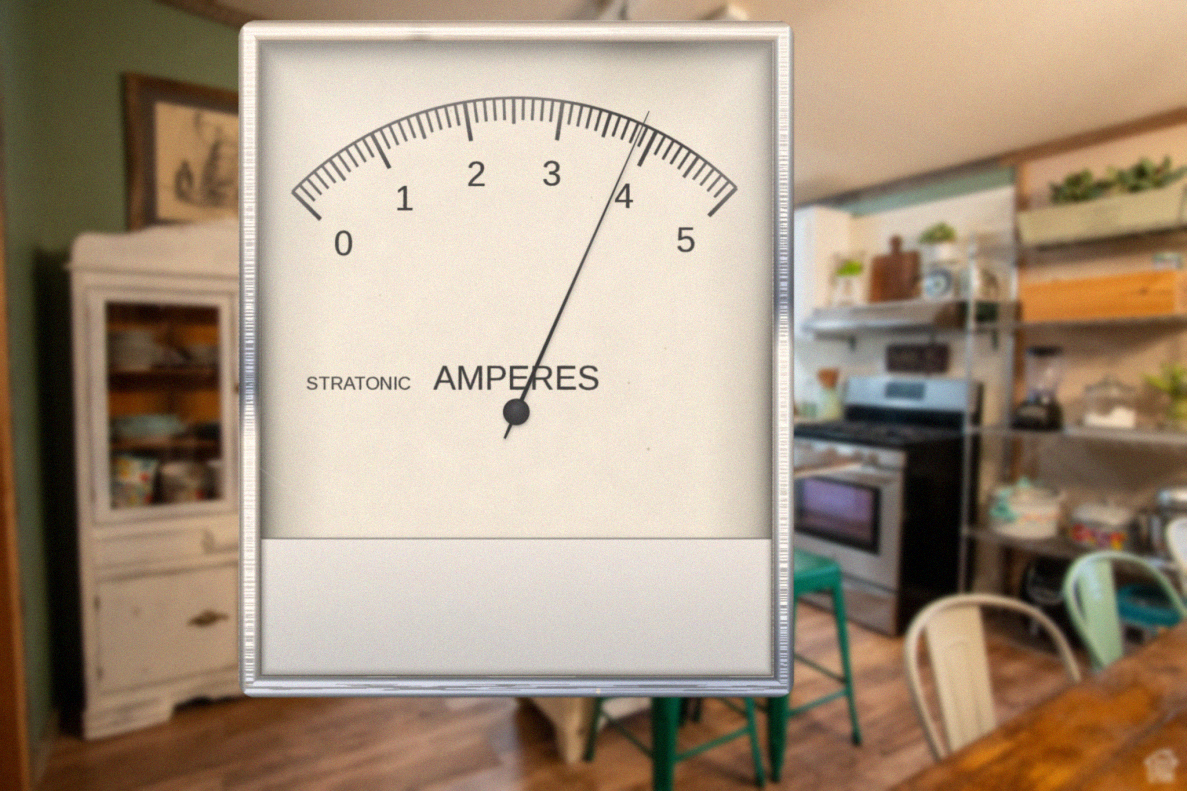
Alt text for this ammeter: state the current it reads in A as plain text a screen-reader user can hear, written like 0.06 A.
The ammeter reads 3.85 A
